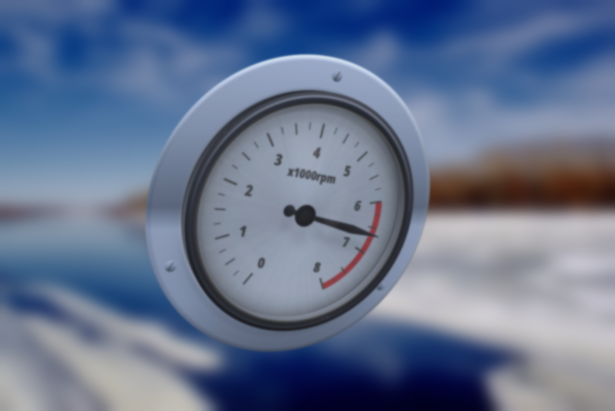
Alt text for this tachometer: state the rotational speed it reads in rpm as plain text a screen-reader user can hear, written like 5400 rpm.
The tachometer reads 6625 rpm
